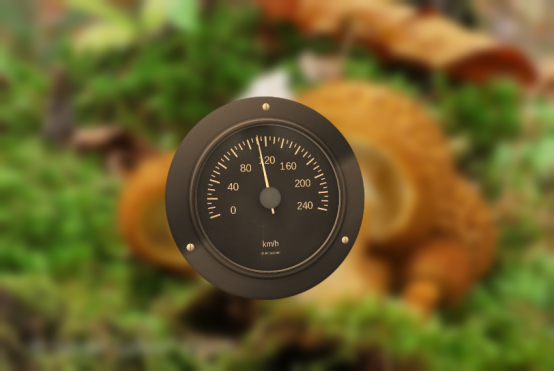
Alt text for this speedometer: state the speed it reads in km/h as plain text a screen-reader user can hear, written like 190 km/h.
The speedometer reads 110 km/h
